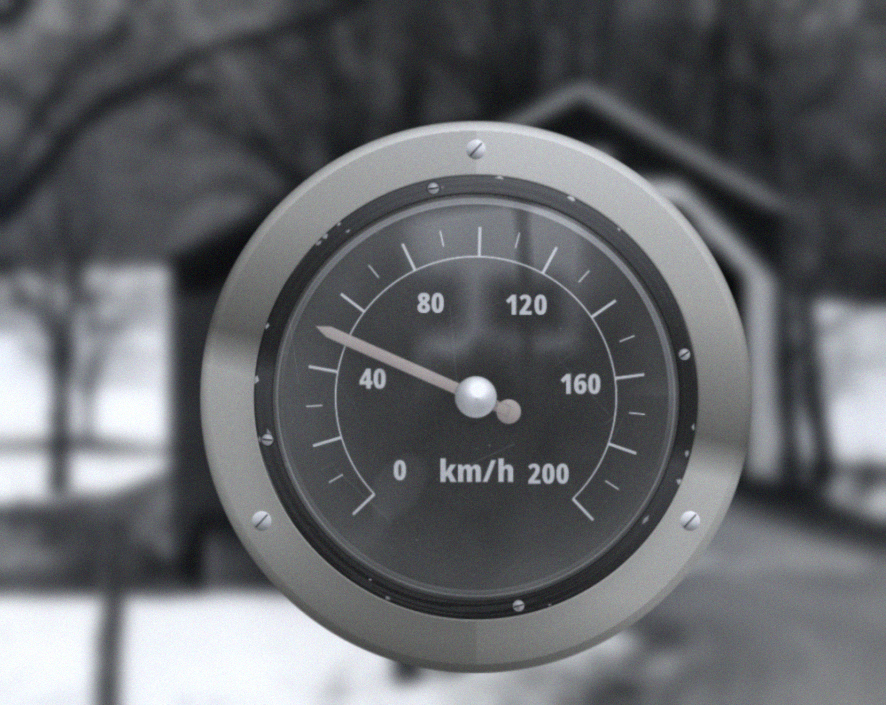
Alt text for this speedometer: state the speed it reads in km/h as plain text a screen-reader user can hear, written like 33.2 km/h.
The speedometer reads 50 km/h
